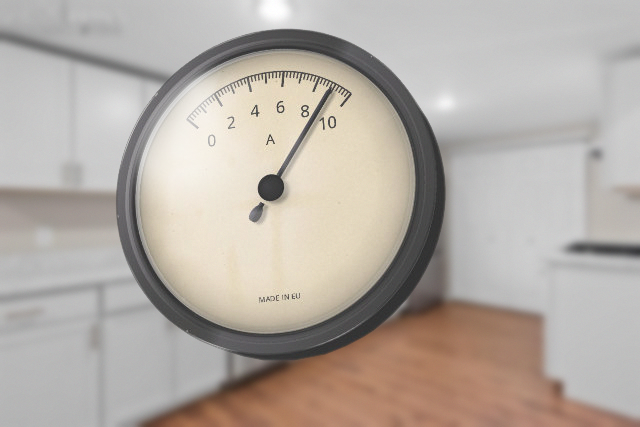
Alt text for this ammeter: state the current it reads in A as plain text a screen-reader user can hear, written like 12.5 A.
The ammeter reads 9 A
